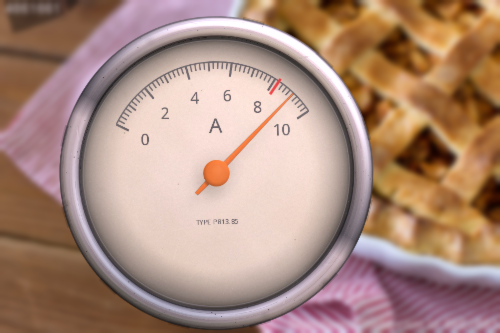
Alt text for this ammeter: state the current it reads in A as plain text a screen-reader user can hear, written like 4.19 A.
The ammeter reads 9 A
